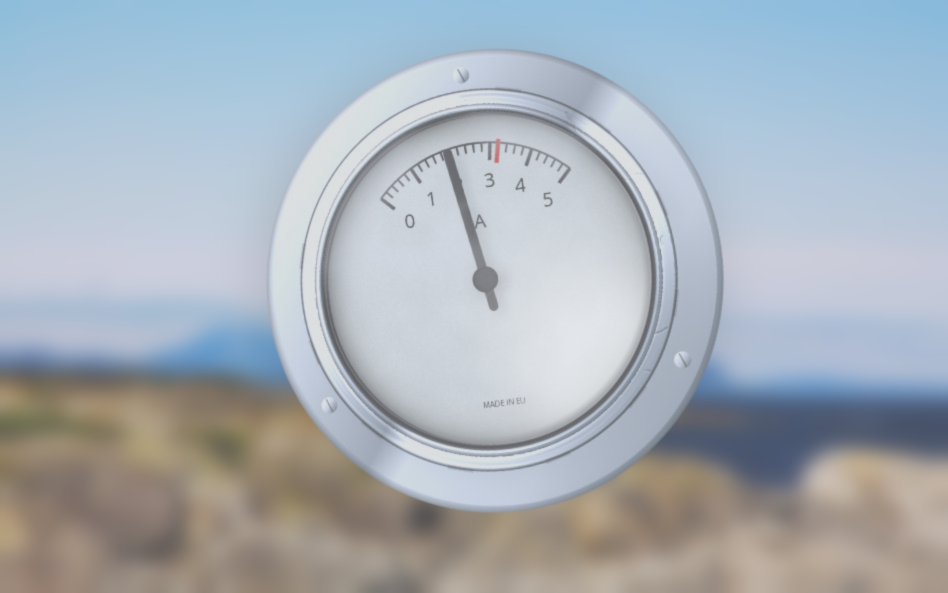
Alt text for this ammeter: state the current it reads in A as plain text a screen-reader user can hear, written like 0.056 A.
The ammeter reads 2 A
